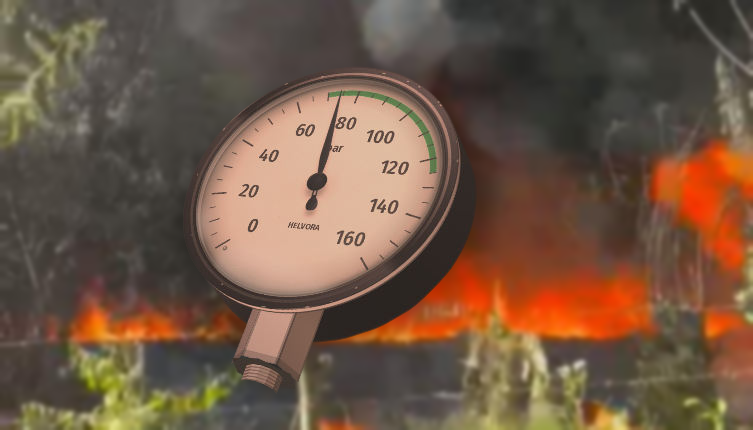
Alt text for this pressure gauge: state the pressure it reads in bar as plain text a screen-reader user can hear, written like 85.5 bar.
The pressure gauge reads 75 bar
